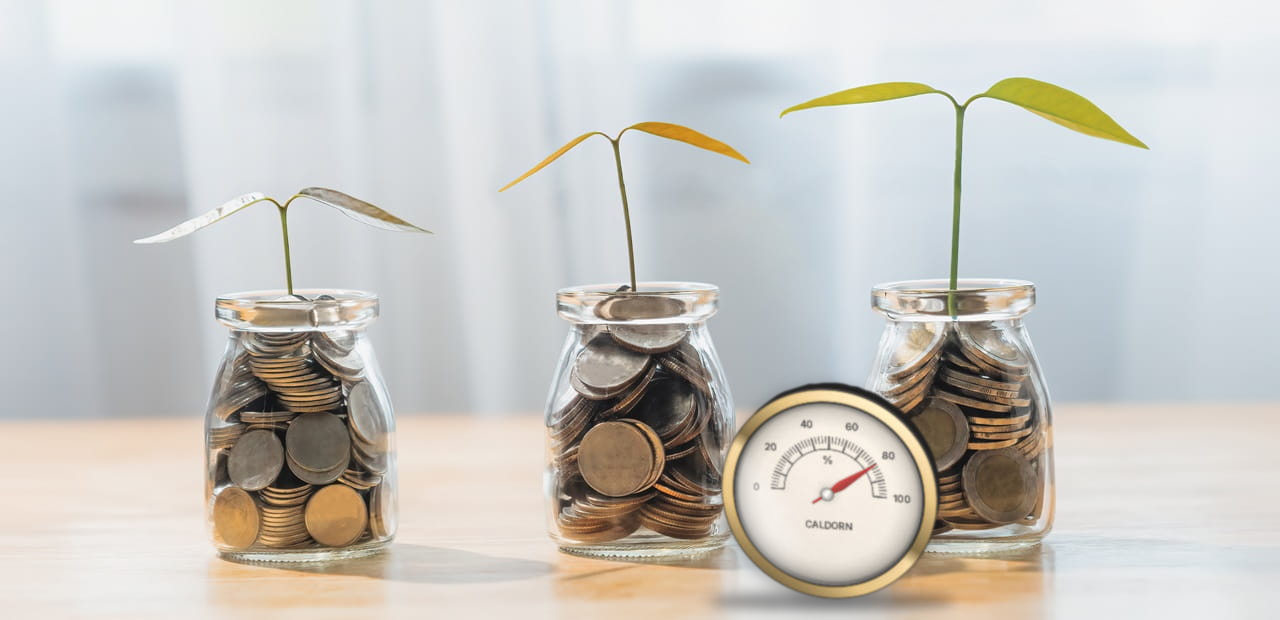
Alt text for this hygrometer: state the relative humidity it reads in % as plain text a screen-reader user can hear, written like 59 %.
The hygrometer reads 80 %
